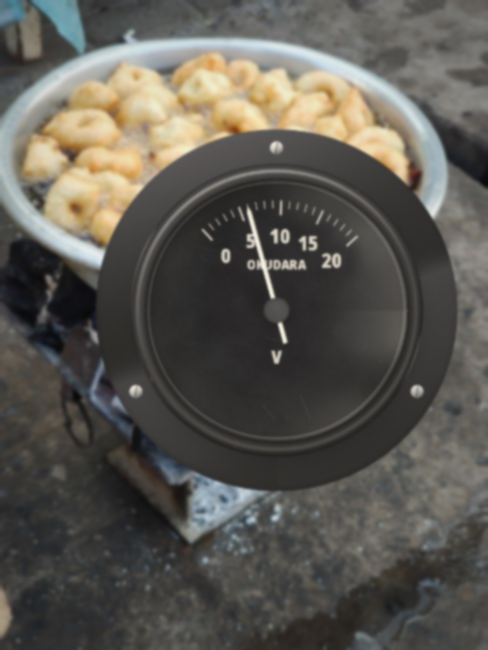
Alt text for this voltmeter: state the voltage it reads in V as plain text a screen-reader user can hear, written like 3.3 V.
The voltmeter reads 6 V
